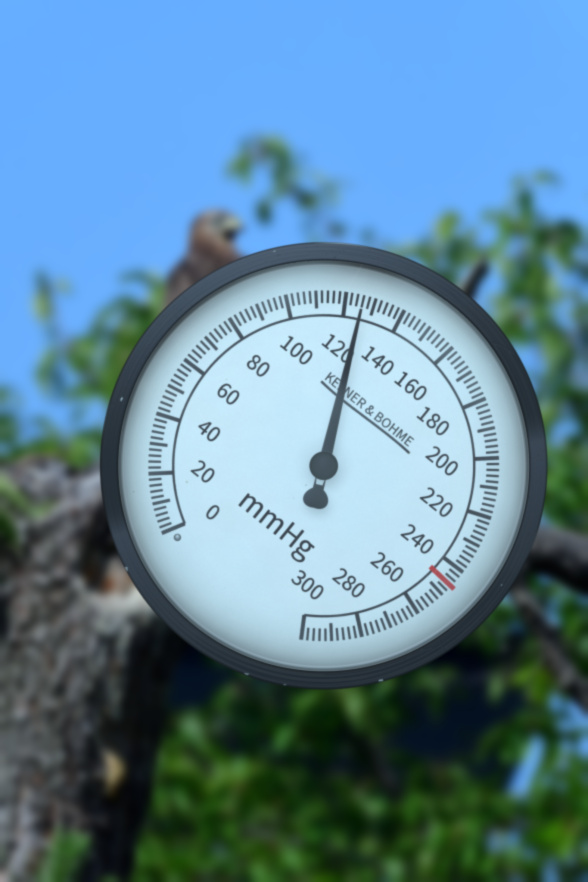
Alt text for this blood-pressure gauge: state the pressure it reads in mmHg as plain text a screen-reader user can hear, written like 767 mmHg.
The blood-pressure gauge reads 126 mmHg
